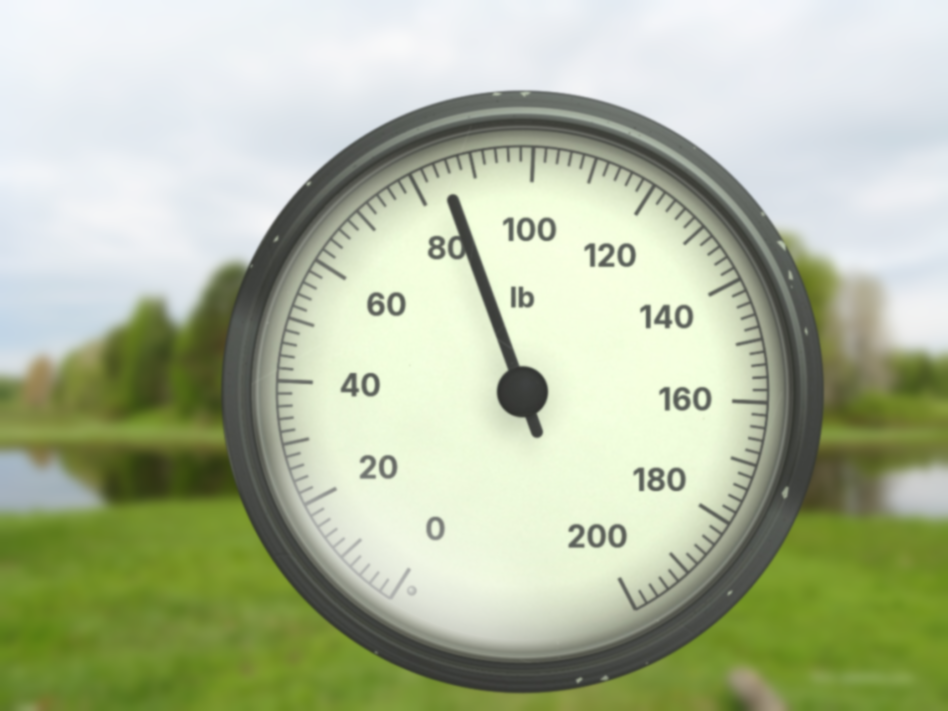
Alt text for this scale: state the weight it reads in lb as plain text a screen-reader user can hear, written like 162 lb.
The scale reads 85 lb
